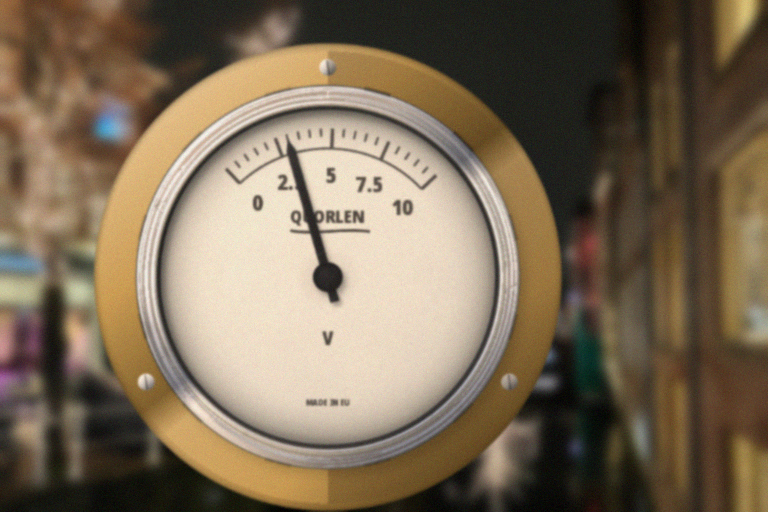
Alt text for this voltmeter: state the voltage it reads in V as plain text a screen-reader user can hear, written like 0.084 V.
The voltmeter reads 3 V
